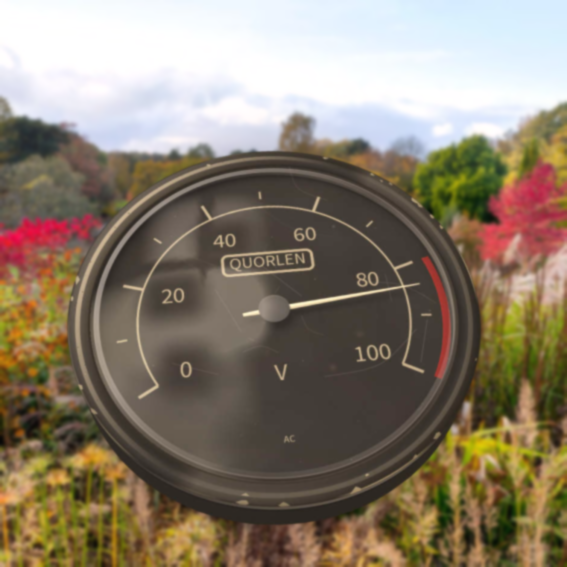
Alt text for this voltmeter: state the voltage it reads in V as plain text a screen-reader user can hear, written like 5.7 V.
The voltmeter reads 85 V
